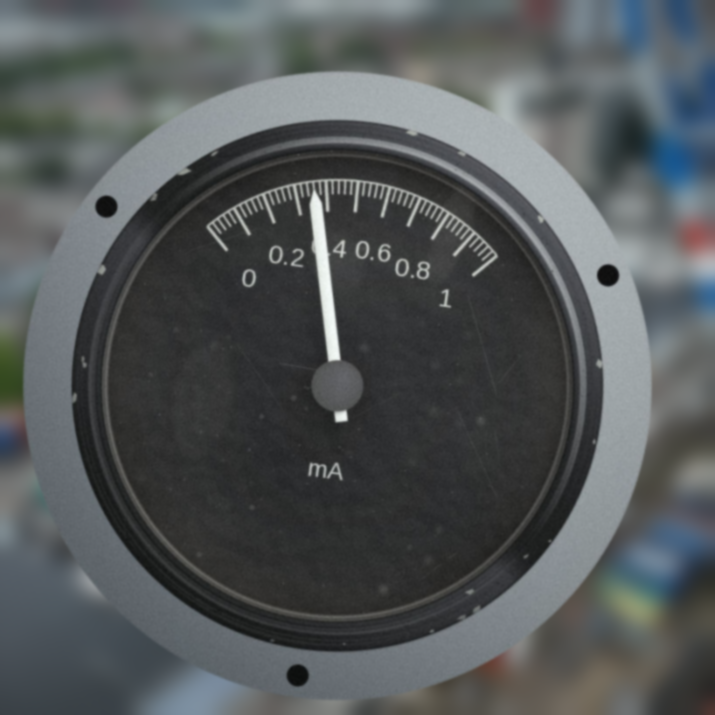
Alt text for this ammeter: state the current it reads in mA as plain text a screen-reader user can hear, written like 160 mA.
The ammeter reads 0.36 mA
